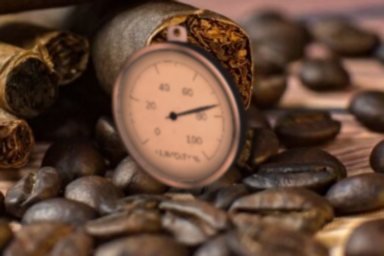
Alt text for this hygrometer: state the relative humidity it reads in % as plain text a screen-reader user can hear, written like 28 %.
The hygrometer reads 75 %
